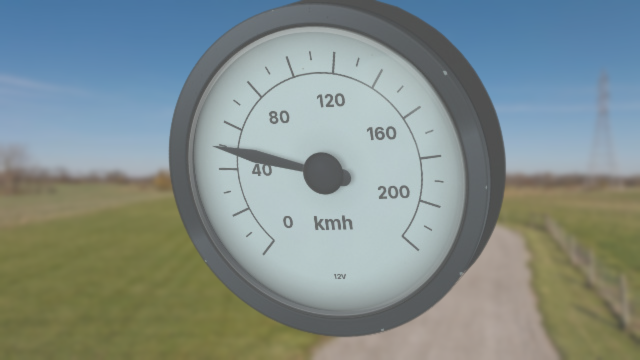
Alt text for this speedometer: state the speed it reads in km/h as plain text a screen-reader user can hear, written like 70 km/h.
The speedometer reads 50 km/h
